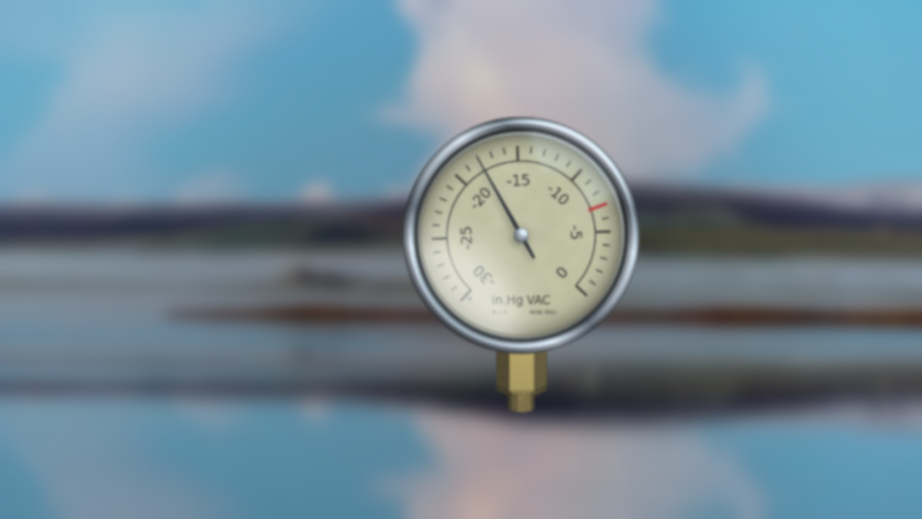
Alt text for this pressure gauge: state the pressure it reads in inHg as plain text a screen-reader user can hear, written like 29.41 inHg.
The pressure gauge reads -18 inHg
